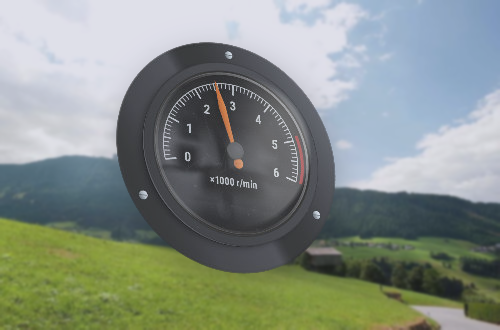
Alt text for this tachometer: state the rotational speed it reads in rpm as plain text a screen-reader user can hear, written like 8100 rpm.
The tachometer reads 2500 rpm
